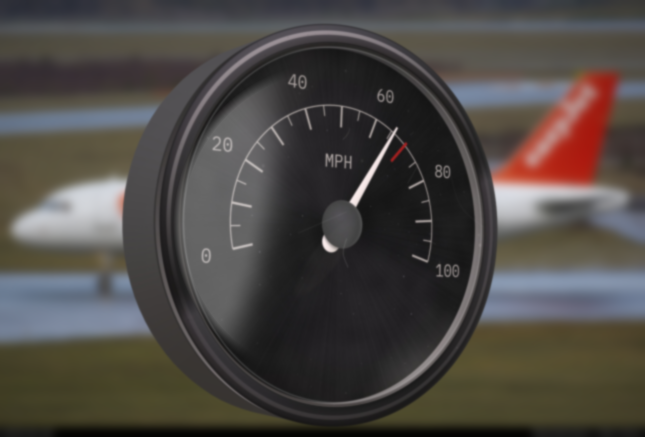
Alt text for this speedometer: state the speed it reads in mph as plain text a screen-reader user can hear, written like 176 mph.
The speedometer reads 65 mph
